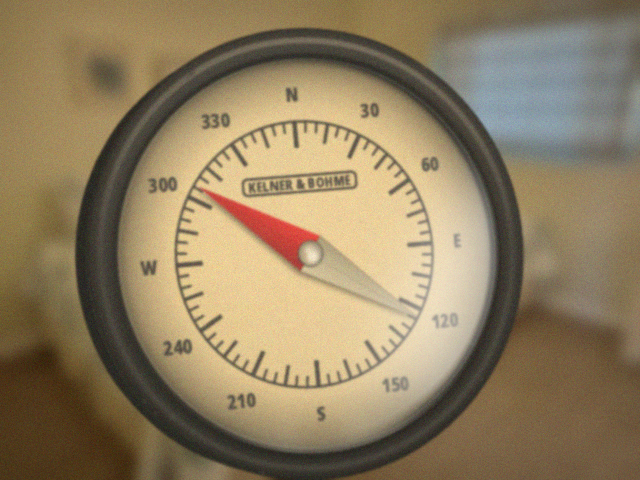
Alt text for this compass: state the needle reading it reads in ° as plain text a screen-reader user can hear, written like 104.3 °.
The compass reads 305 °
